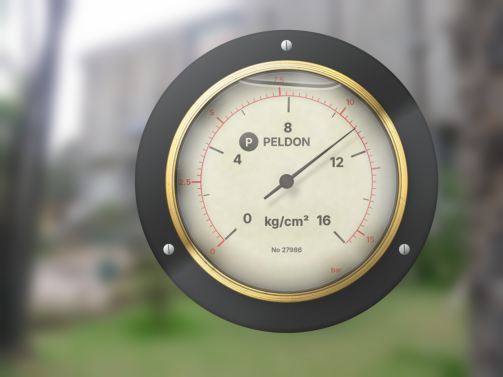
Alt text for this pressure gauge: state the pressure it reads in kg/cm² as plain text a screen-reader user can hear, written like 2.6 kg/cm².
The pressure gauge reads 11 kg/cm²
